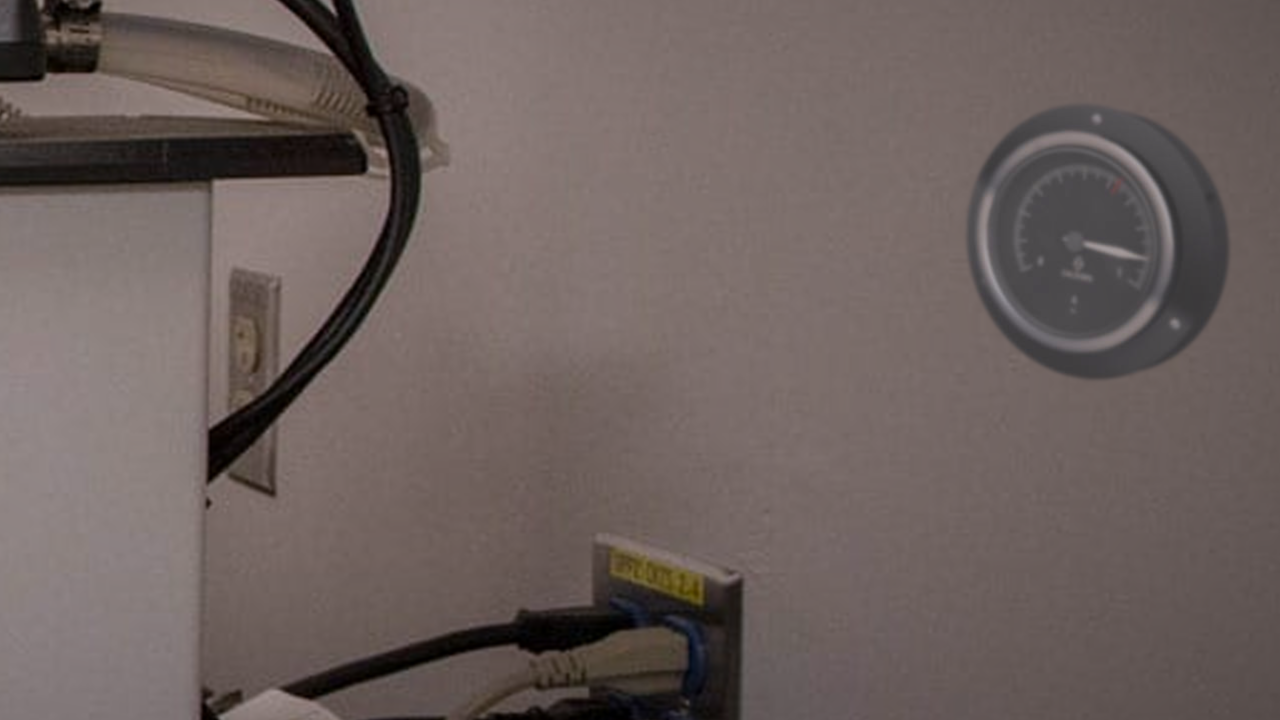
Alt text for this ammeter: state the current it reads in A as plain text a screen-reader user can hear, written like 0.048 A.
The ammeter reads 0.9 A
